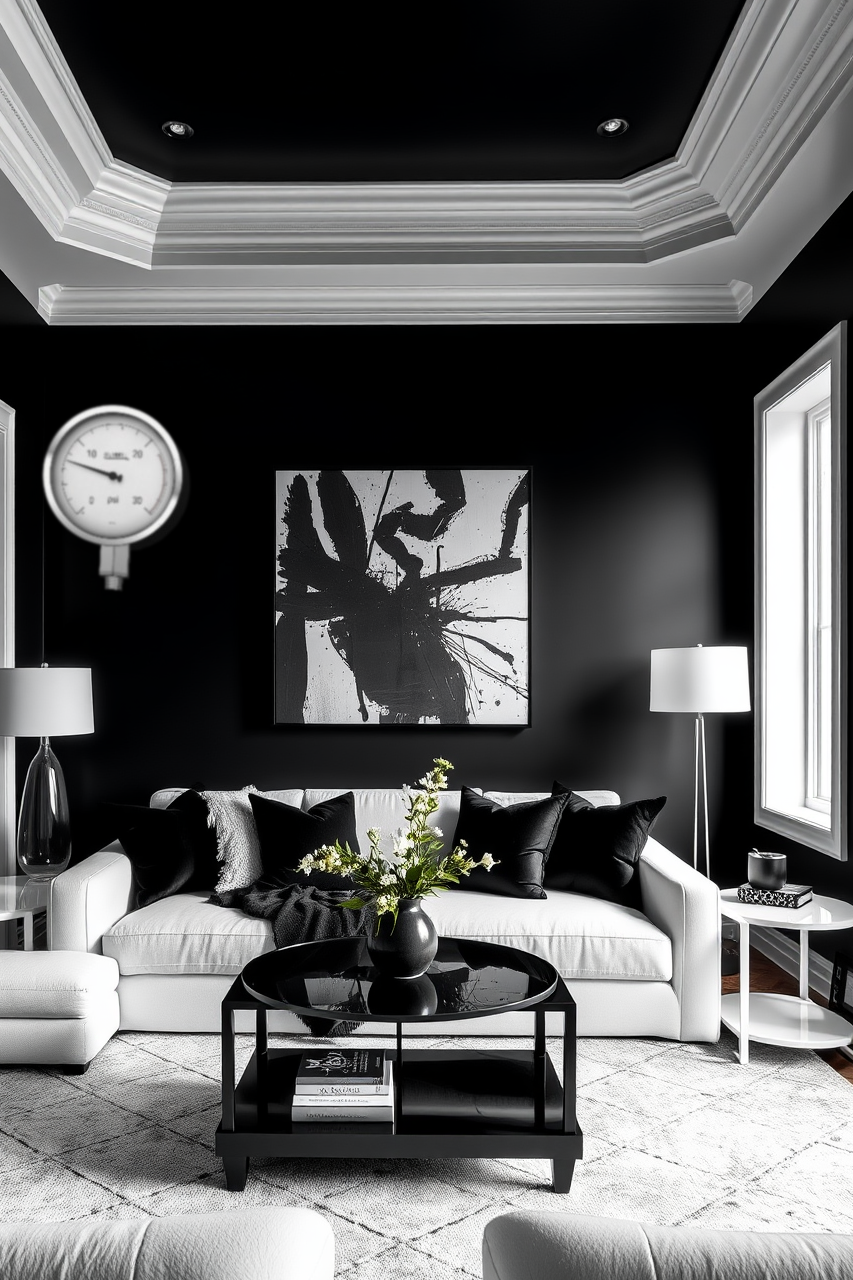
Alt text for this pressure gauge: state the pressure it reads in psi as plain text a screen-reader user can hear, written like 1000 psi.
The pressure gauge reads 7 psi
